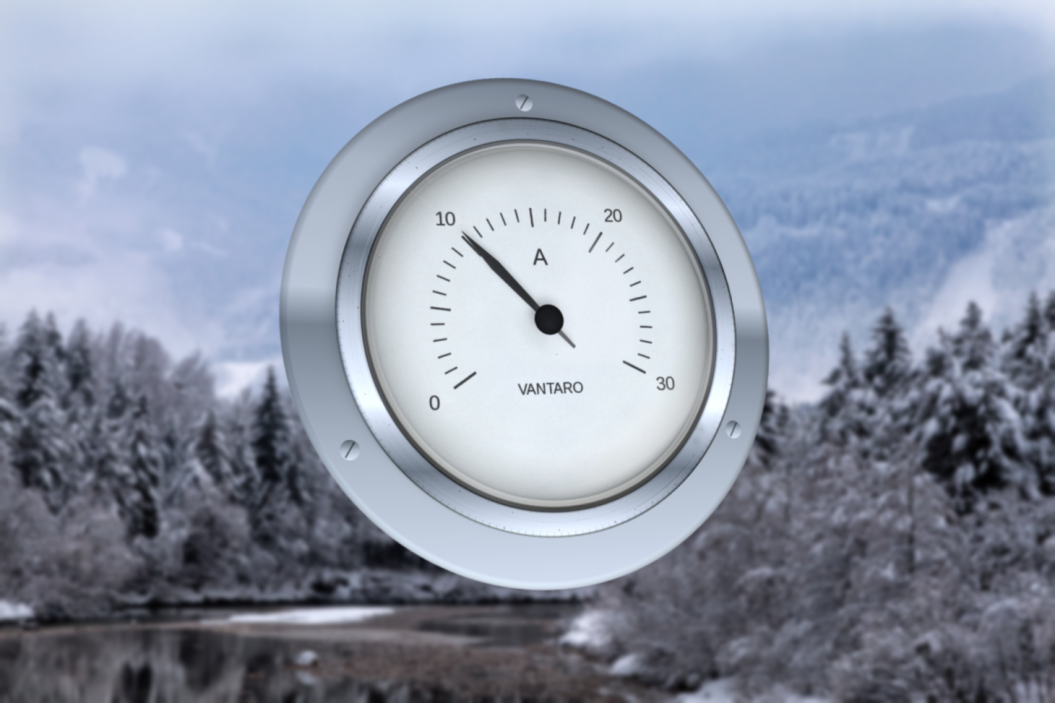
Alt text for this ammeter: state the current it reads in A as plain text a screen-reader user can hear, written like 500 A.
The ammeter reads 10 A
